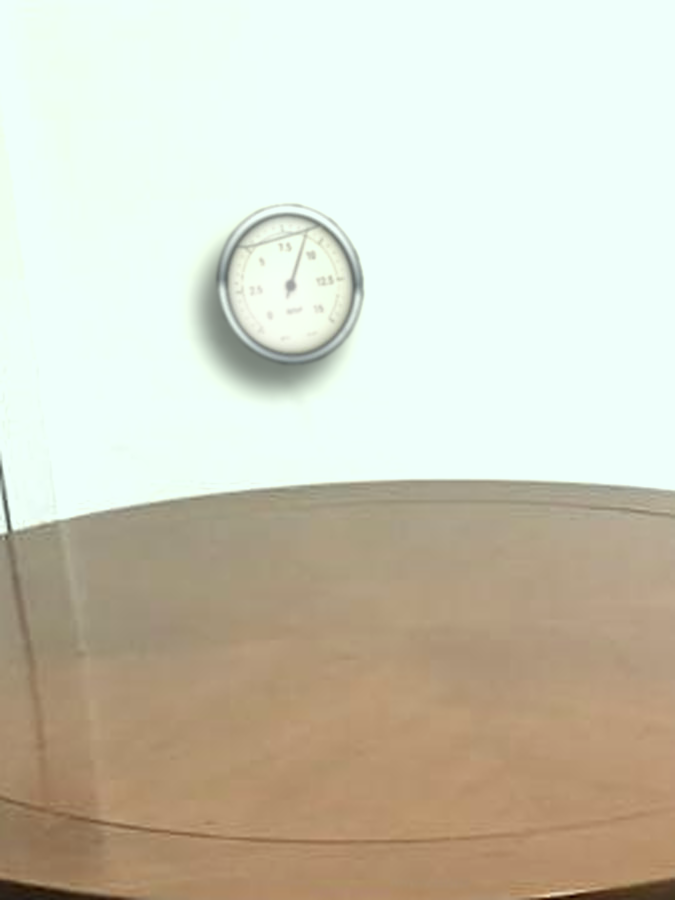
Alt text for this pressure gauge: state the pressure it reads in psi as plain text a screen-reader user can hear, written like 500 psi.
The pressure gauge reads 9 psi
